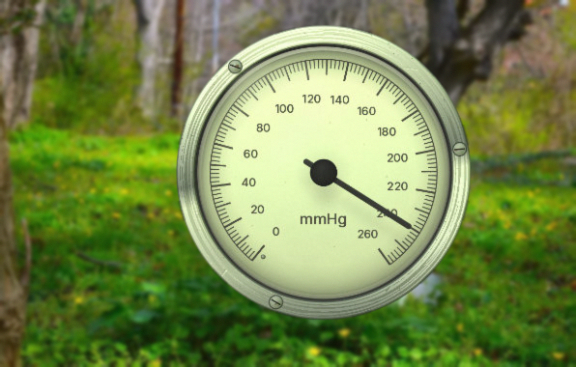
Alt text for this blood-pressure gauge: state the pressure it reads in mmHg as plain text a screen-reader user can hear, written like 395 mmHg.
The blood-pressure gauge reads 240 mmHg
